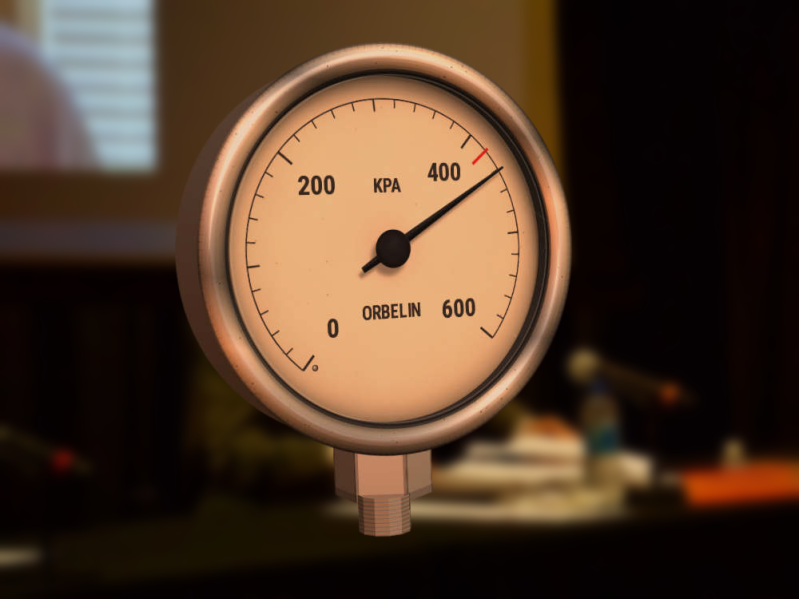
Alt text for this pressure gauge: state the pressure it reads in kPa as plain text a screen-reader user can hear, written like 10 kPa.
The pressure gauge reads 440 kPa
